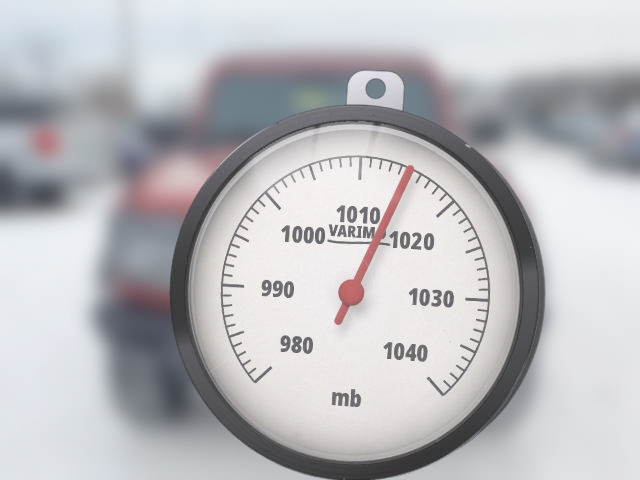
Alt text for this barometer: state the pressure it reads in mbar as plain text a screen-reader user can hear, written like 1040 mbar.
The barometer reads 1015 mbar
